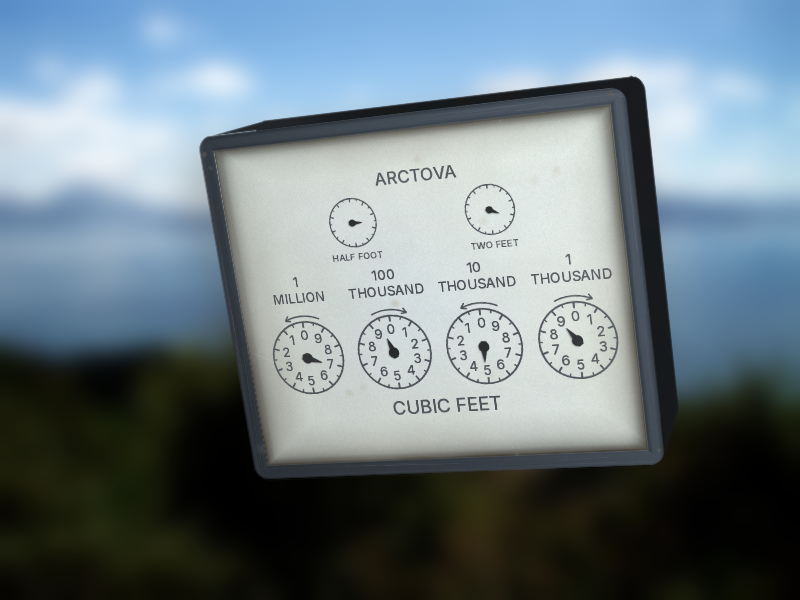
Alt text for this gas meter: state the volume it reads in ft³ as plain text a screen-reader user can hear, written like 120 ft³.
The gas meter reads 694900 ft³
